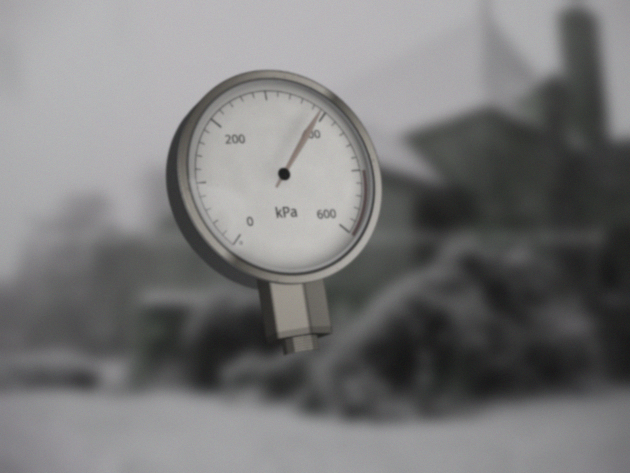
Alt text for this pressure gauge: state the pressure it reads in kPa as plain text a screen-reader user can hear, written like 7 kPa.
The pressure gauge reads 390 kPa
